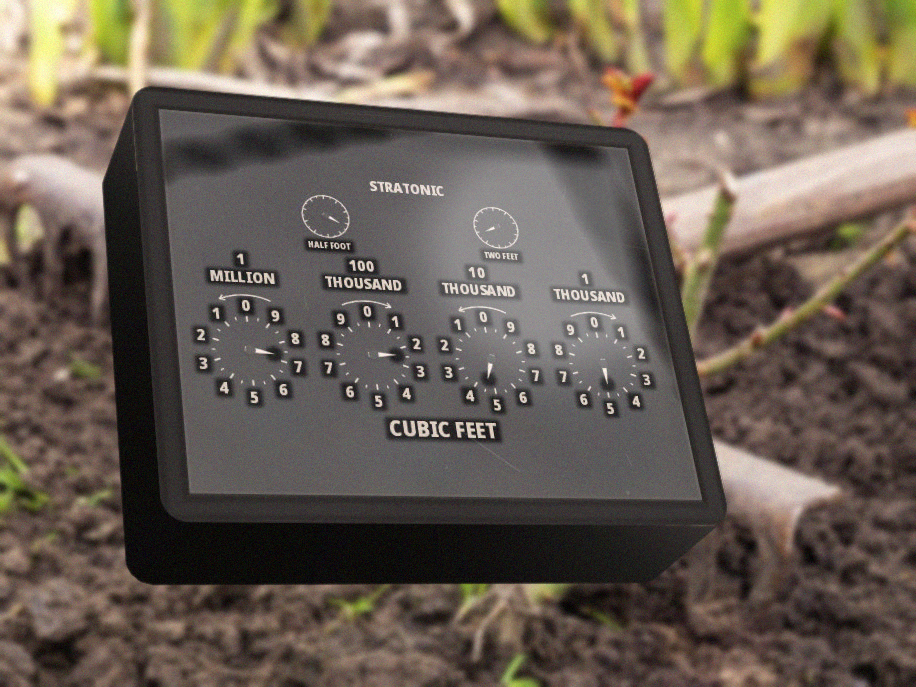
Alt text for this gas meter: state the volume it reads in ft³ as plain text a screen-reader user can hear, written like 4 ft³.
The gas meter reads 724500 ft³
